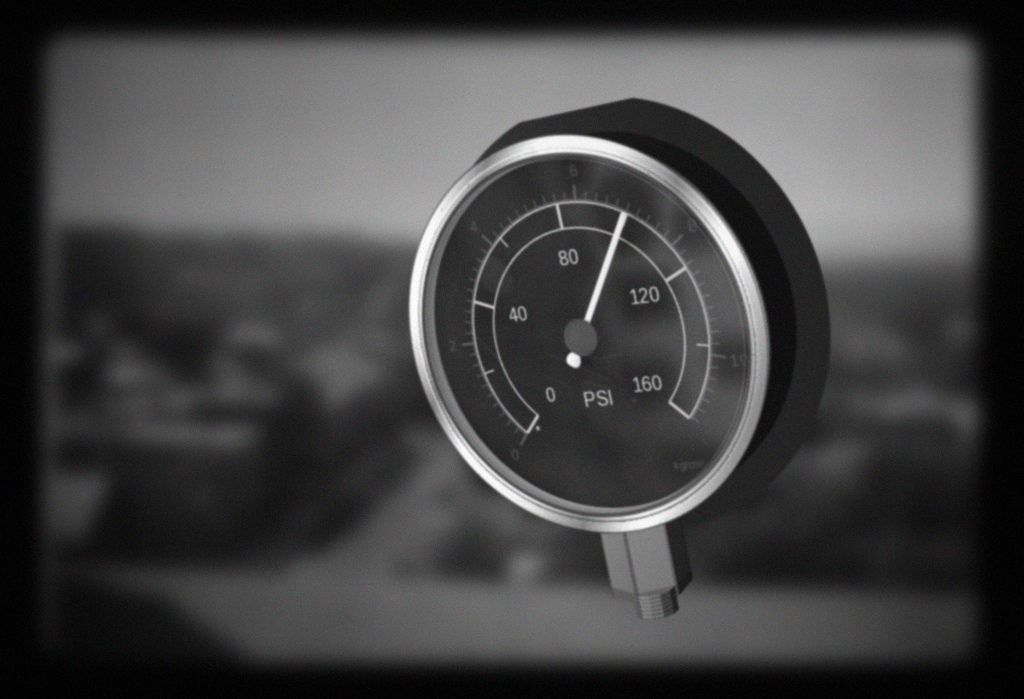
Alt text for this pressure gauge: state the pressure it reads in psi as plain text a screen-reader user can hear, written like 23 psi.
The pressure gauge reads 100 psi
